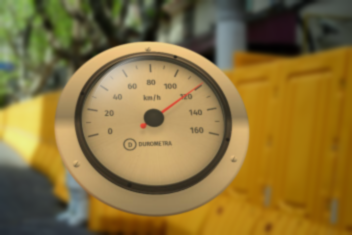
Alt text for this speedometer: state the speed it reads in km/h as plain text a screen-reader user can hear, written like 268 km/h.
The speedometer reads 120 km/h
